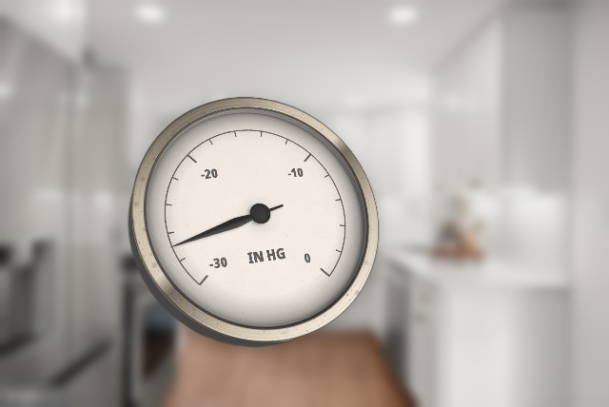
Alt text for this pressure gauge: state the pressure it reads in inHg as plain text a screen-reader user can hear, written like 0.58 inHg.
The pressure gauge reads -27 inHg
